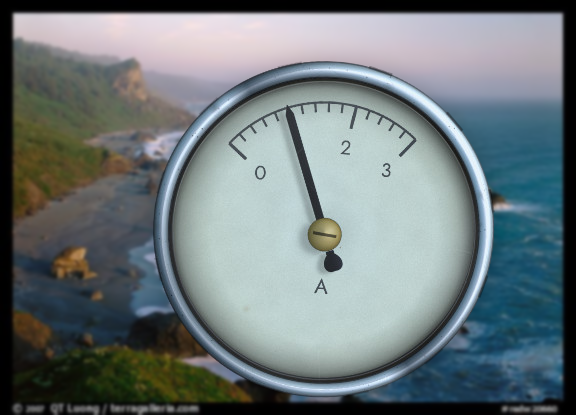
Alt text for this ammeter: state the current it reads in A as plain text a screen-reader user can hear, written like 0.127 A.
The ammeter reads 1 A
